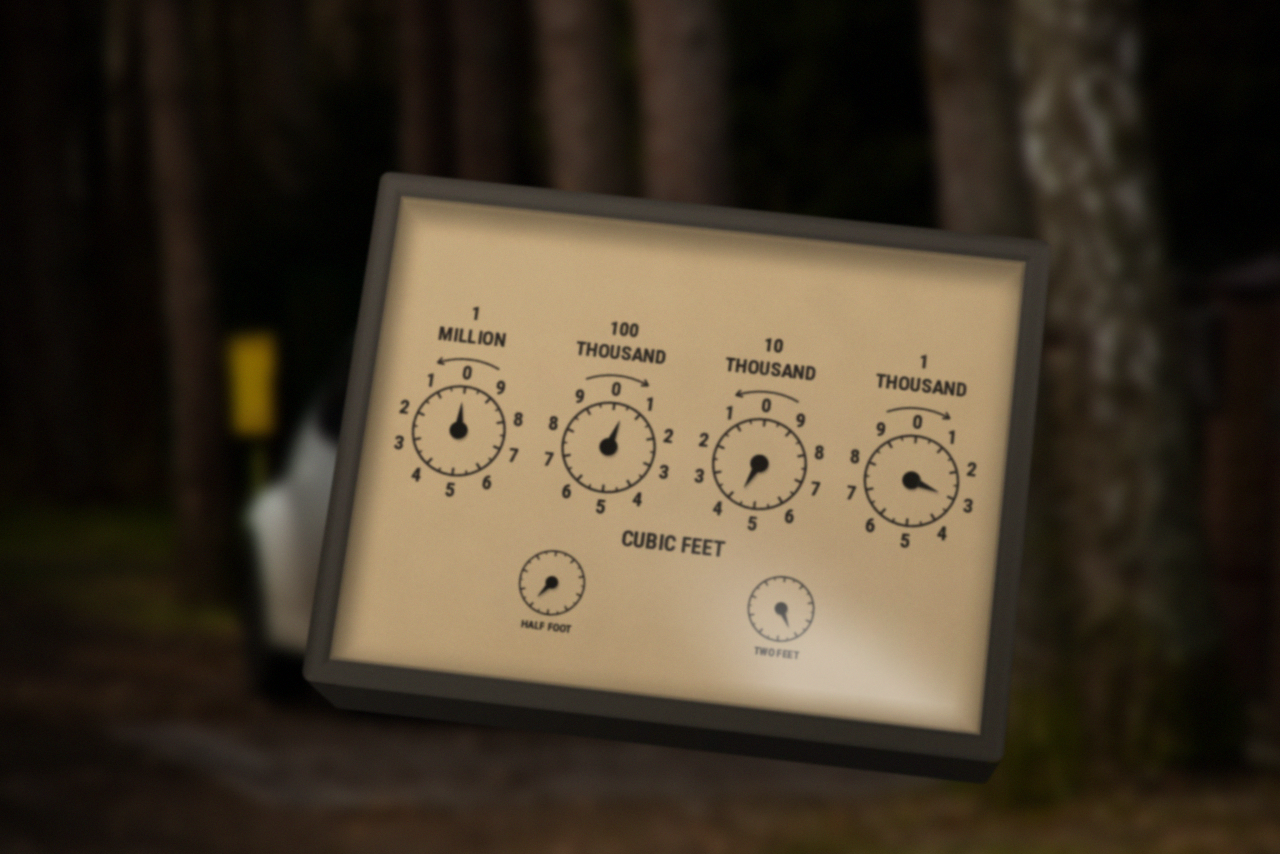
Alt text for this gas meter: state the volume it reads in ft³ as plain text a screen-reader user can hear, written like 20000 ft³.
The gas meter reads 4300 ft³
